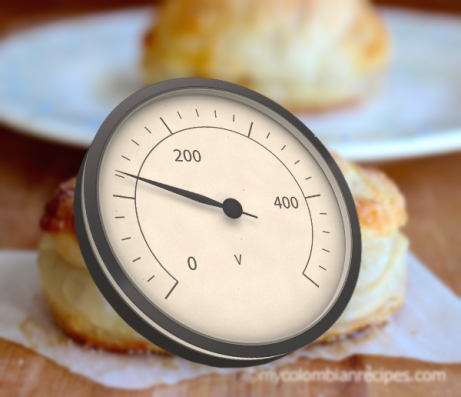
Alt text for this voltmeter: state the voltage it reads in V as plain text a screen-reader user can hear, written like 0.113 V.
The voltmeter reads 120 V
